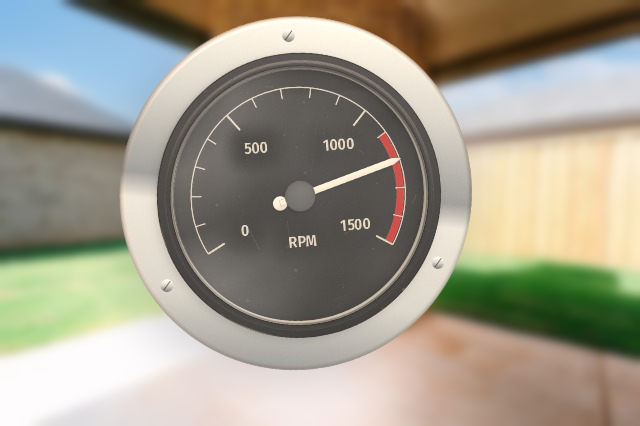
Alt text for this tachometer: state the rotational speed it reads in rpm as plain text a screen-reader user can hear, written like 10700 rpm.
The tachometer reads 1200 rpm
